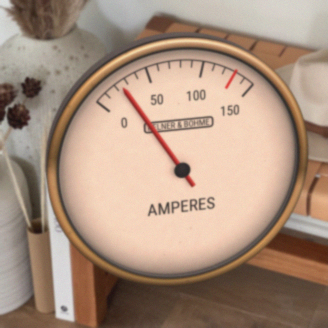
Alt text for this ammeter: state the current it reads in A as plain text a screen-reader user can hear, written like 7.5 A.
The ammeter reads 25 A
